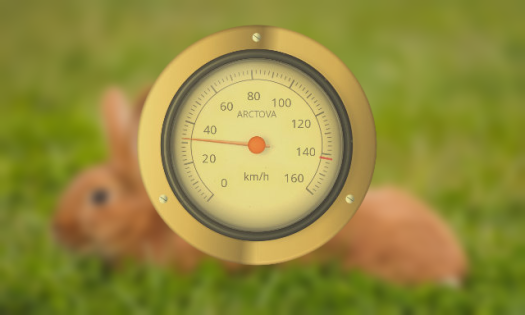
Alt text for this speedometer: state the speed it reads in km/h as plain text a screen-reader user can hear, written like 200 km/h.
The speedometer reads 32 km/h
